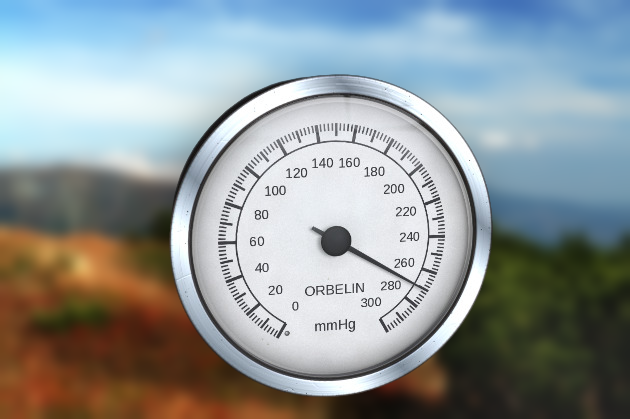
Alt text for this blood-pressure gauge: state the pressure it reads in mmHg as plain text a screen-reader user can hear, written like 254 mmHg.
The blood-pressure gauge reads 270 mmHg
